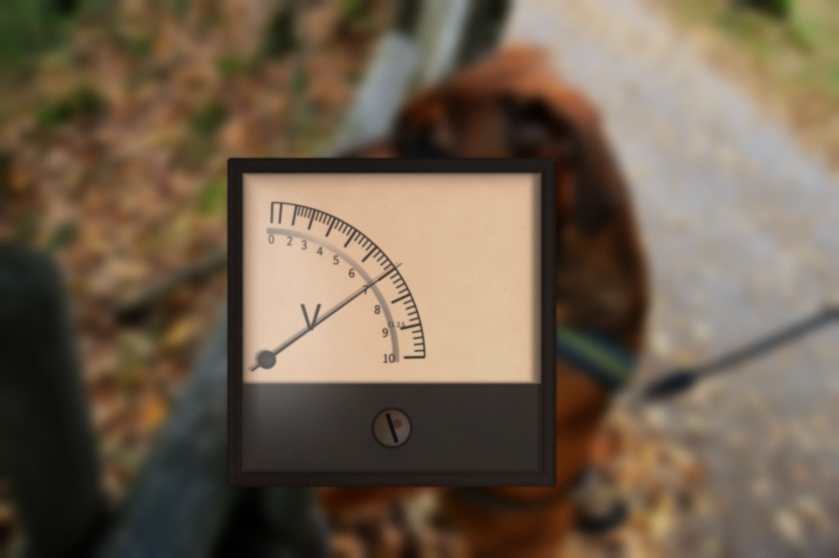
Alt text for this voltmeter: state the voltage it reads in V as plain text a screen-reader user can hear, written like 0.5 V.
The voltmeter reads 7 V
